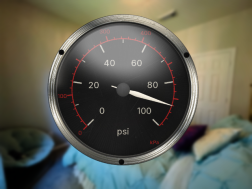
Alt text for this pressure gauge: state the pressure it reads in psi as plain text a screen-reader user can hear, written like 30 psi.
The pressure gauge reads 90 psi
